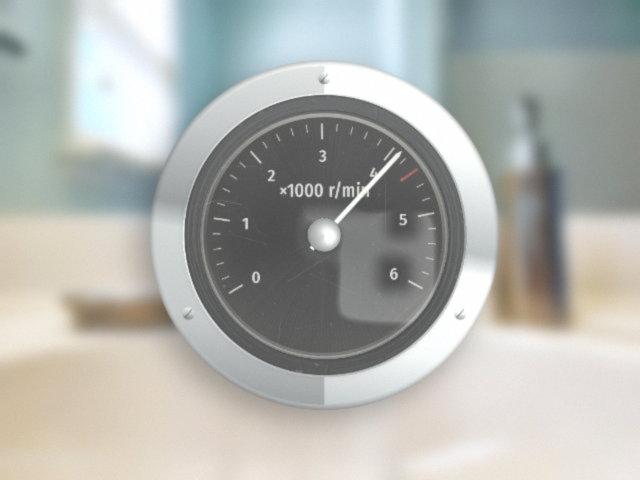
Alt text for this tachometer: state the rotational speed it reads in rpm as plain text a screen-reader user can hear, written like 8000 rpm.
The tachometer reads 4100 rpm
